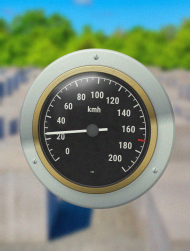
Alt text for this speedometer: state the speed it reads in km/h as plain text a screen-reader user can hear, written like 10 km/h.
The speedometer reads 25 km/h
